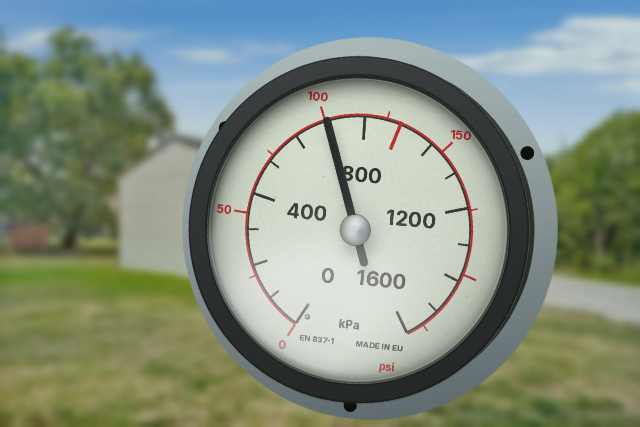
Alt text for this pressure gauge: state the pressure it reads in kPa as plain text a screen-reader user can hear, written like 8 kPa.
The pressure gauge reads 700 kPa
